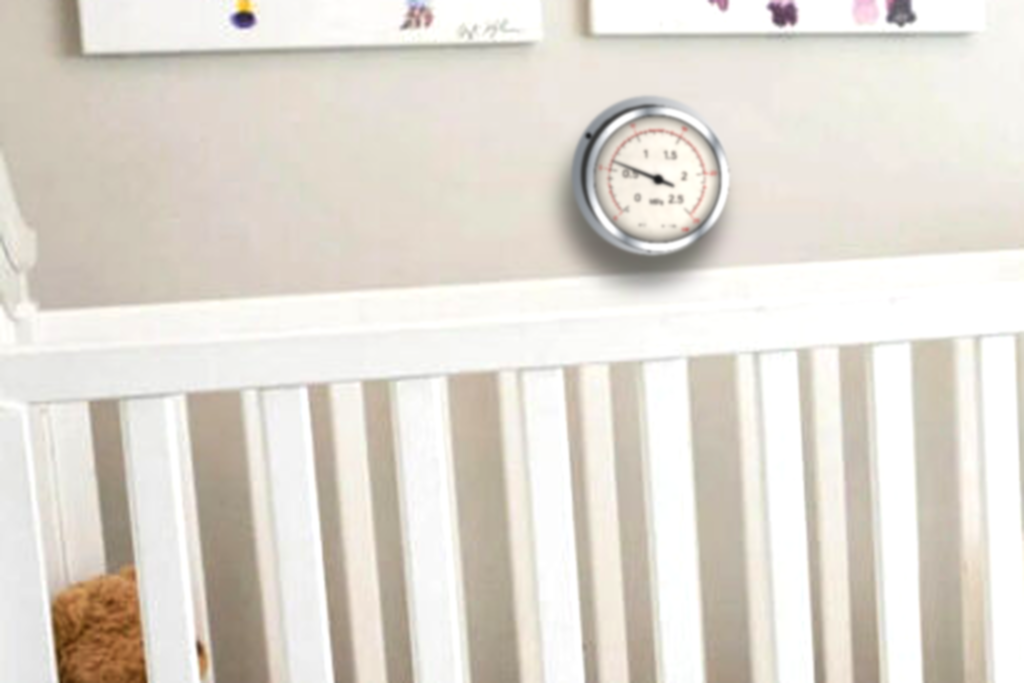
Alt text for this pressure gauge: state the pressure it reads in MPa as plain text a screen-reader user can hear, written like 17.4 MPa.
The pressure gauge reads 0.6 MPa
